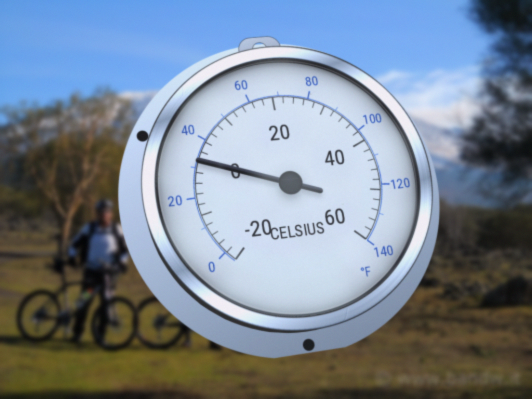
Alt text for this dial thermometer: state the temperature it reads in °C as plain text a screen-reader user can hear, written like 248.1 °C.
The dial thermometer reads 0 °C
